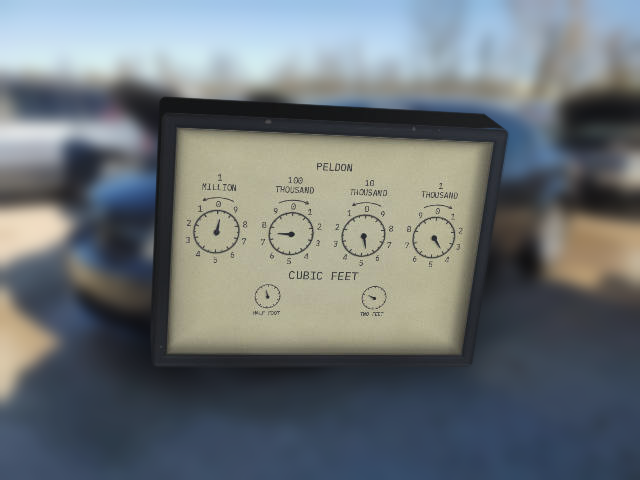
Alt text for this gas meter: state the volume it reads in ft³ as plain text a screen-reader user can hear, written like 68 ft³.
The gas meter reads 975400 ft³
